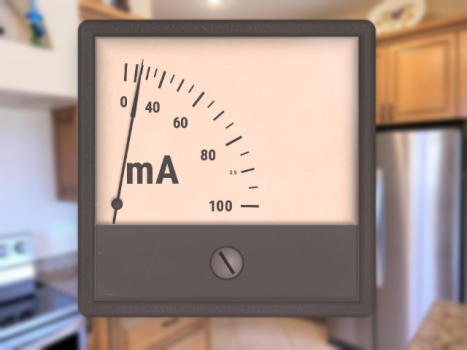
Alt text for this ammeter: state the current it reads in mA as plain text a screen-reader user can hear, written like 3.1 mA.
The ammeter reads 25 mA
